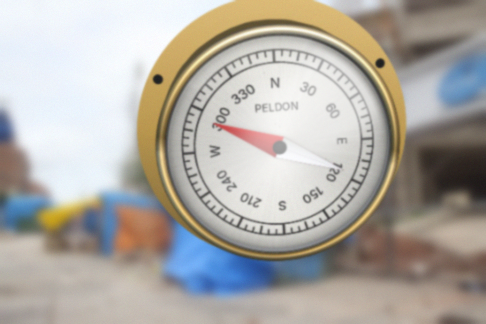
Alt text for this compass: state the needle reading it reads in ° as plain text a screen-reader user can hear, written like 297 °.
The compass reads 295 °
